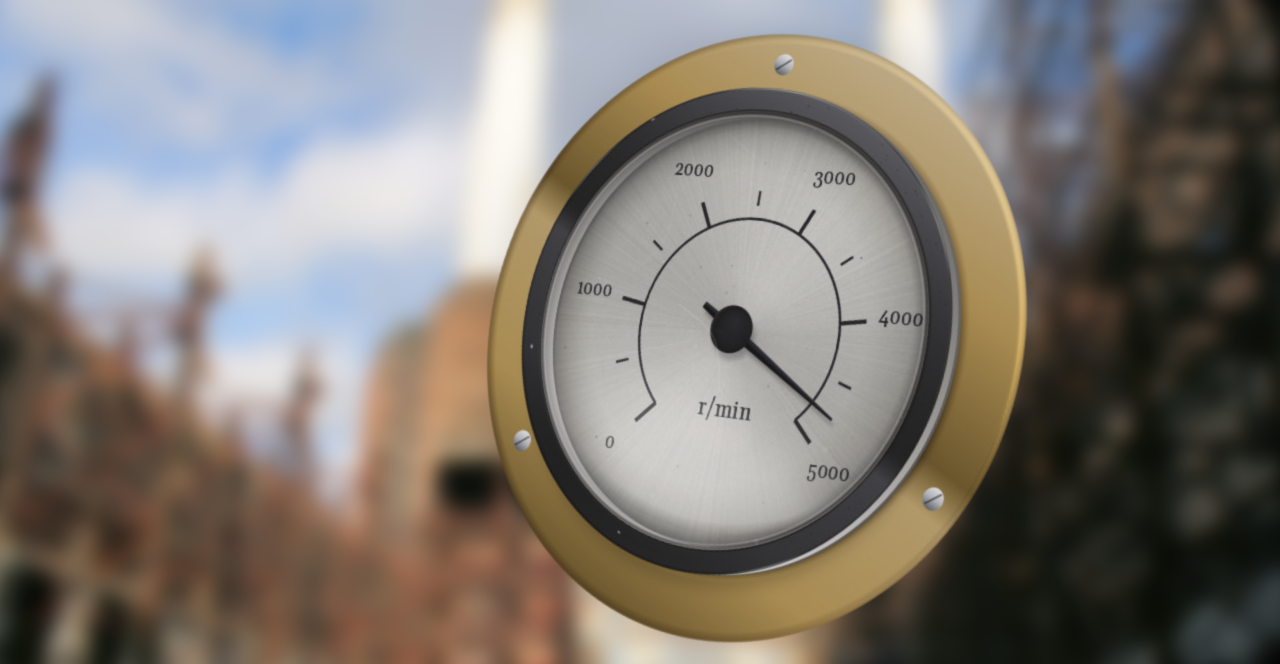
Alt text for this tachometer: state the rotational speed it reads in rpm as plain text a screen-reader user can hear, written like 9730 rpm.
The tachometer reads 4750 rpm
